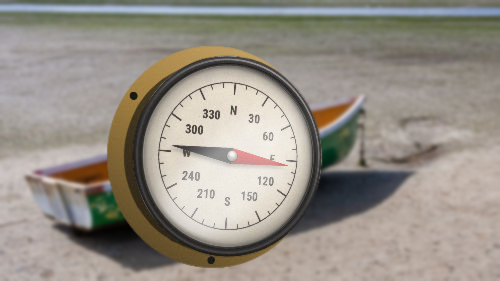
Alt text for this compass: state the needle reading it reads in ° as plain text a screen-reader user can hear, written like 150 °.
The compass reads 95 °
